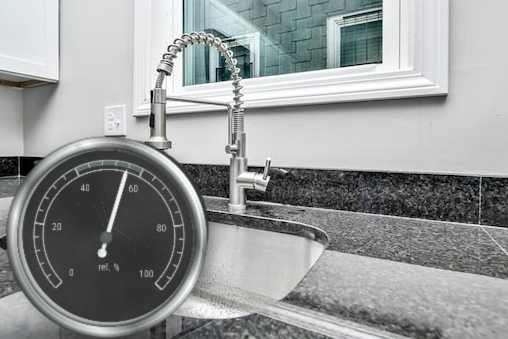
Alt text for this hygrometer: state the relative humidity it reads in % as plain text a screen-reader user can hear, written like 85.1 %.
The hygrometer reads 56 %
